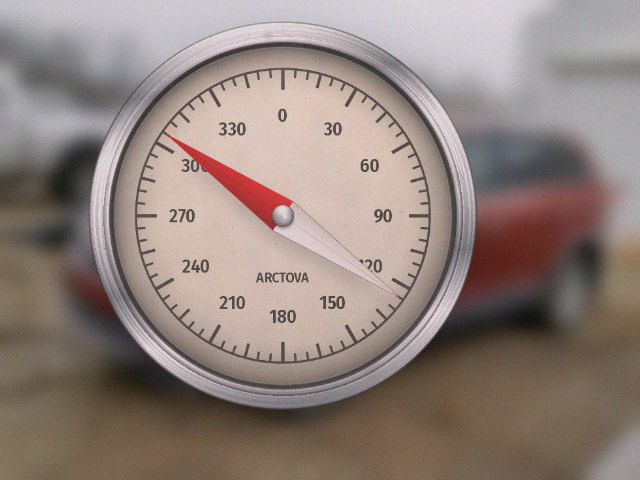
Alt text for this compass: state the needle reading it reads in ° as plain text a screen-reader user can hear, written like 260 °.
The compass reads 305 °
